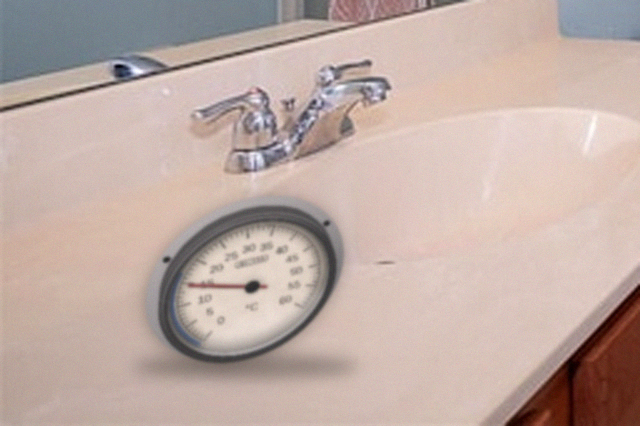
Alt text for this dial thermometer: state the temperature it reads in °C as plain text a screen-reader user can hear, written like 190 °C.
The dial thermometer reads 15 °C
